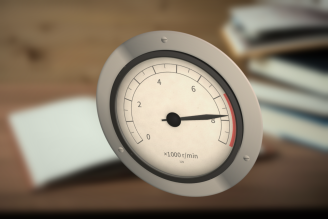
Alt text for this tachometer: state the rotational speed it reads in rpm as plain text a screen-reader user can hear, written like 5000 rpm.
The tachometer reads 7750 rpm
